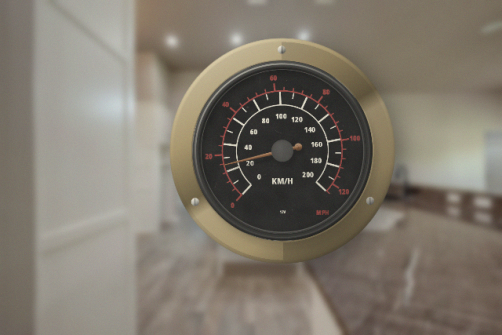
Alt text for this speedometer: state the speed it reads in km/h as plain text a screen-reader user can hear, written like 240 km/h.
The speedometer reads 25 km/h
